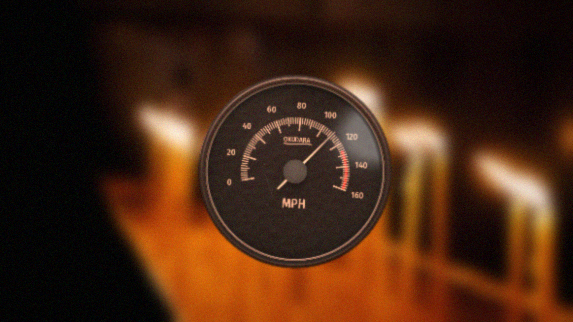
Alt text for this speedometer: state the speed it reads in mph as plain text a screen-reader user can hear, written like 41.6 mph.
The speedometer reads 110 mph
